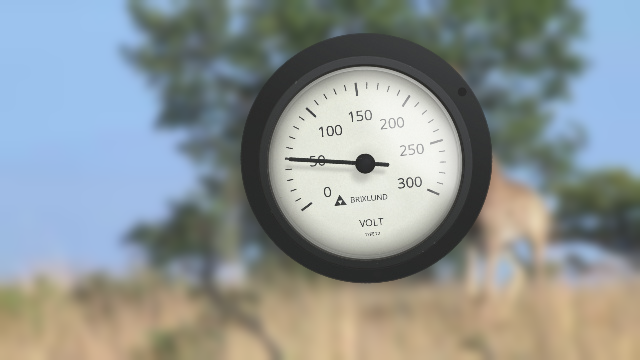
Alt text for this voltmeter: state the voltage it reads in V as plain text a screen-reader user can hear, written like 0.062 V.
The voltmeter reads 50 V
